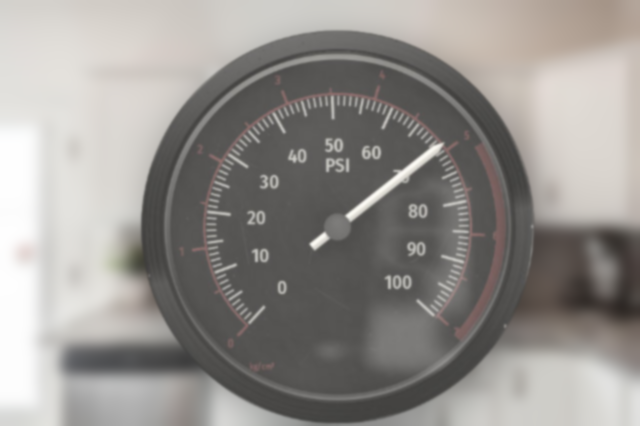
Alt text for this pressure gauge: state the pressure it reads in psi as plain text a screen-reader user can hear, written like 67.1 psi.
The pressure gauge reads 70 psi
